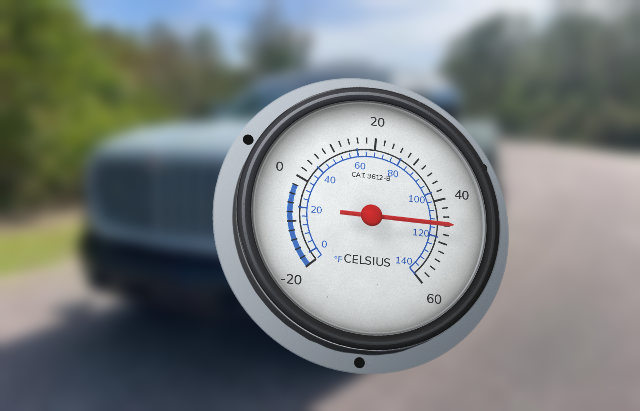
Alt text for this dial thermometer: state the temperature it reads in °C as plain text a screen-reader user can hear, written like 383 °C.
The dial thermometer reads 46 °C
